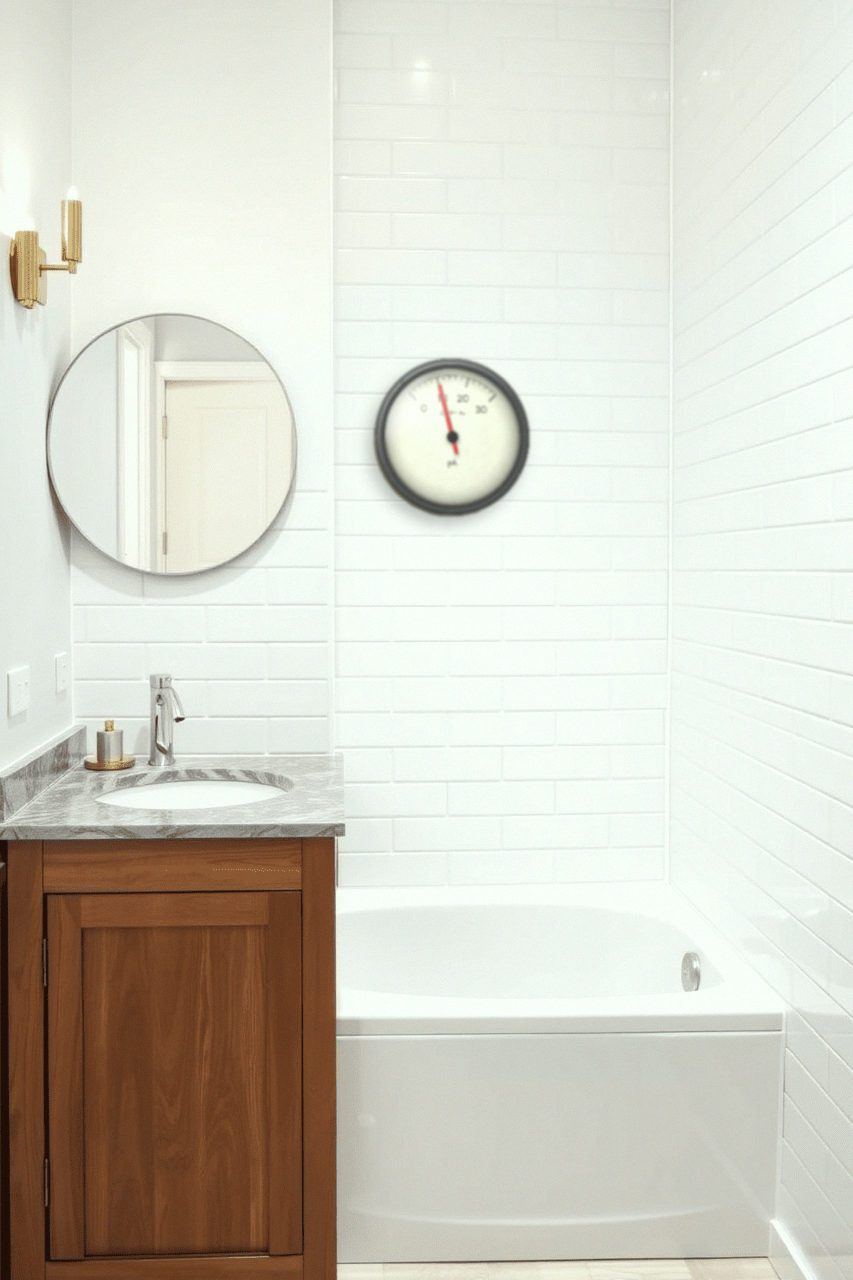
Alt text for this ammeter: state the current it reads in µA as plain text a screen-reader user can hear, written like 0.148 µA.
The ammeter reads 10 µA
